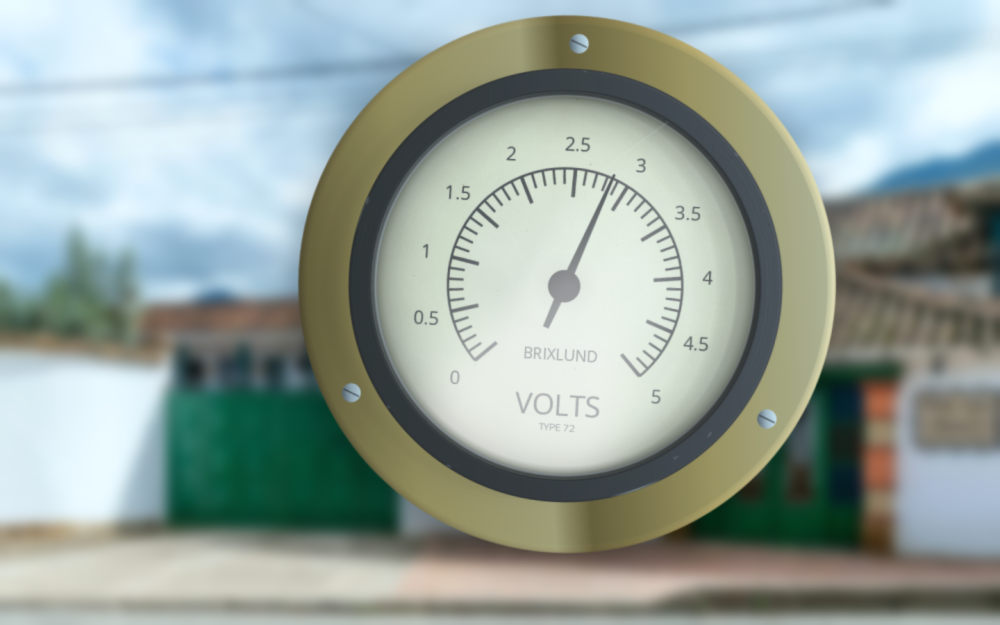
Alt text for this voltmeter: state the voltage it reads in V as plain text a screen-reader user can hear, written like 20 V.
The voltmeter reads 2.85 V
